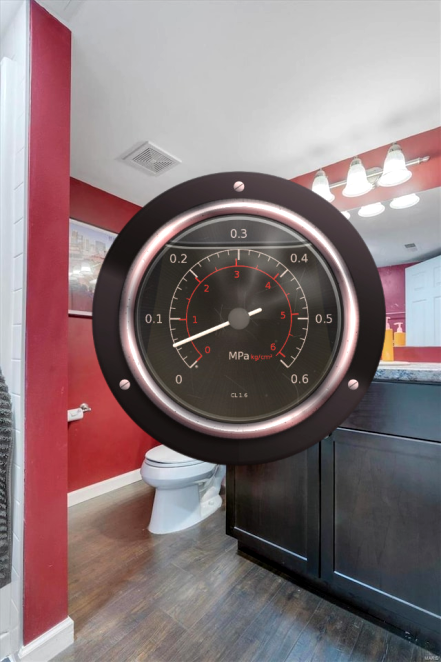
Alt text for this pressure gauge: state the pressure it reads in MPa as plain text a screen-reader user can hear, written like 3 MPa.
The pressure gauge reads 0.05 MPa
